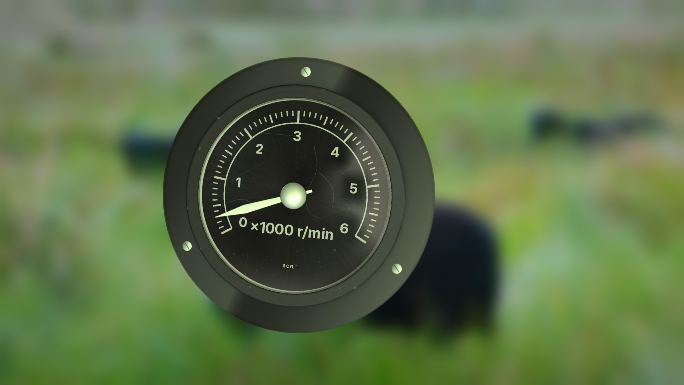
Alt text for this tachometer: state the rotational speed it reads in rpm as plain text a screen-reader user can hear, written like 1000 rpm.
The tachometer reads 300 rpm
